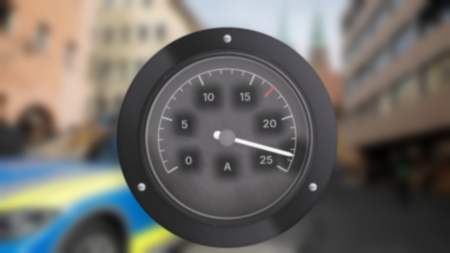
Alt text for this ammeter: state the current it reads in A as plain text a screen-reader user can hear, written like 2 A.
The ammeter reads 23.5 A
